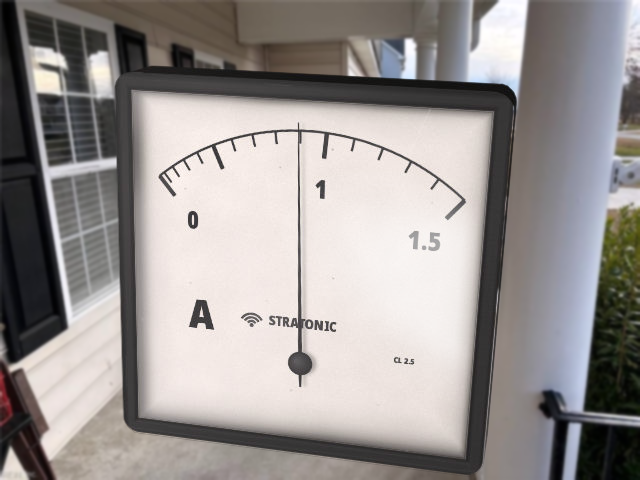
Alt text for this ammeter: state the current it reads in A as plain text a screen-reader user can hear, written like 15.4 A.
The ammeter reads 0.9 A
